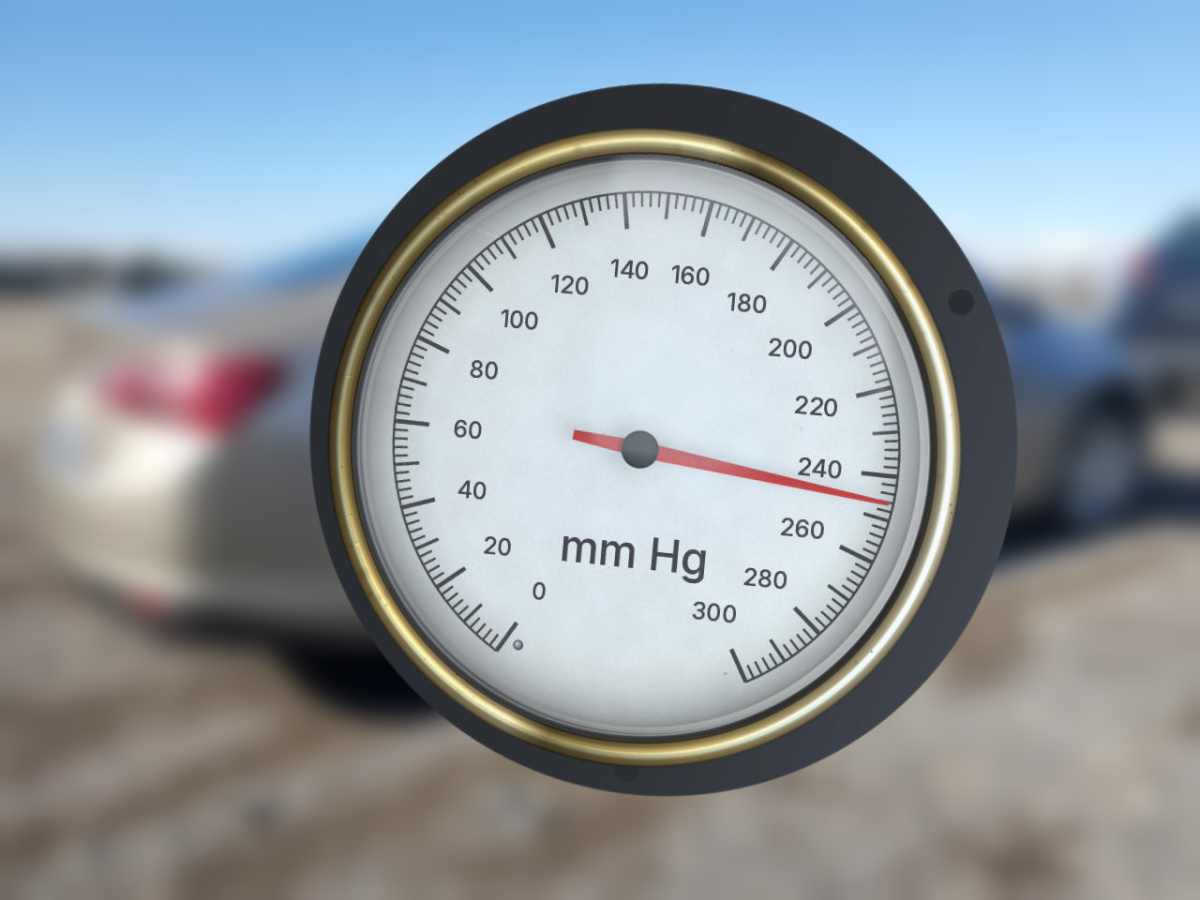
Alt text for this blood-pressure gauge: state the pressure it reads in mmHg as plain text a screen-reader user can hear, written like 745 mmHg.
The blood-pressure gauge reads 246 mmHg
